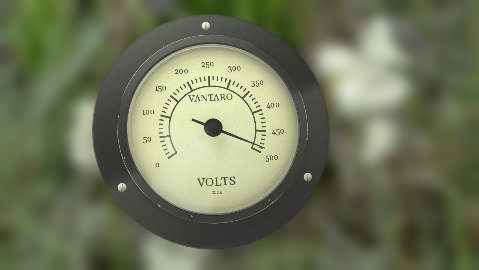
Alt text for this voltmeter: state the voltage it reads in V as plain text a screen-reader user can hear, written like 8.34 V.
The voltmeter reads 490 V
